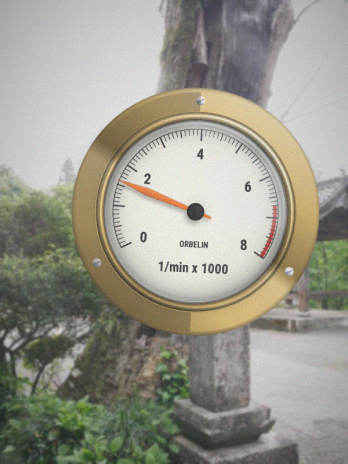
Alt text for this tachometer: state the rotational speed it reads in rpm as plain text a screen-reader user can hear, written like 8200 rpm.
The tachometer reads 1600 rpm
